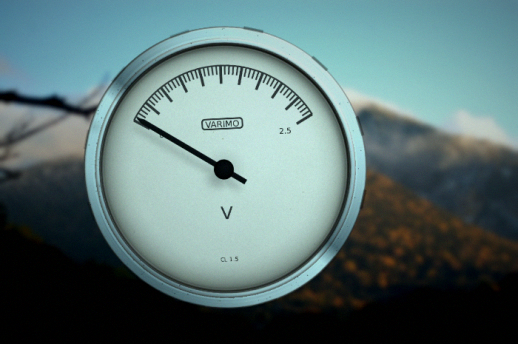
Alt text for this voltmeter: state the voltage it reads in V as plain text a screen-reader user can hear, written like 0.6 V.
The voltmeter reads 0.05 V
